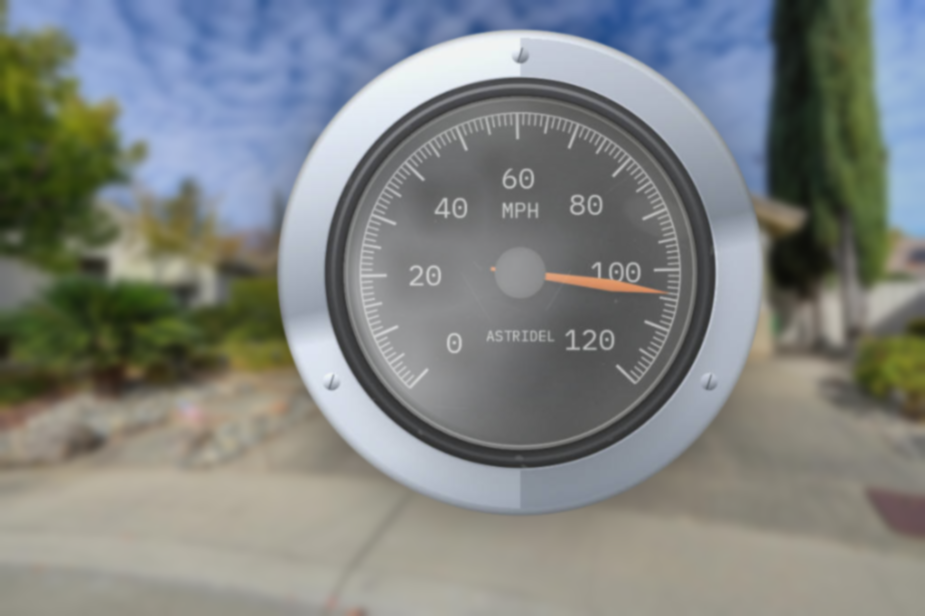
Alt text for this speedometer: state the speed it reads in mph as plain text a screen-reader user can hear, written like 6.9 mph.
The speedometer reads 104 mph
